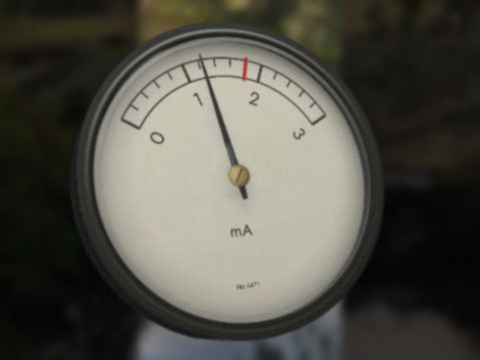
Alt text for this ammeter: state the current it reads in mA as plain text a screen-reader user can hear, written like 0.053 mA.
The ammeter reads 1.2 mA
